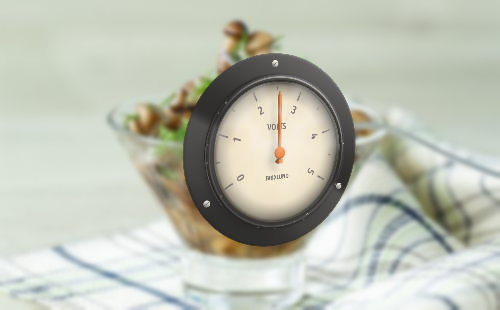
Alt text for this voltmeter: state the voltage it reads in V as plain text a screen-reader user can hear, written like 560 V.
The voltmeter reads 2.5 V
